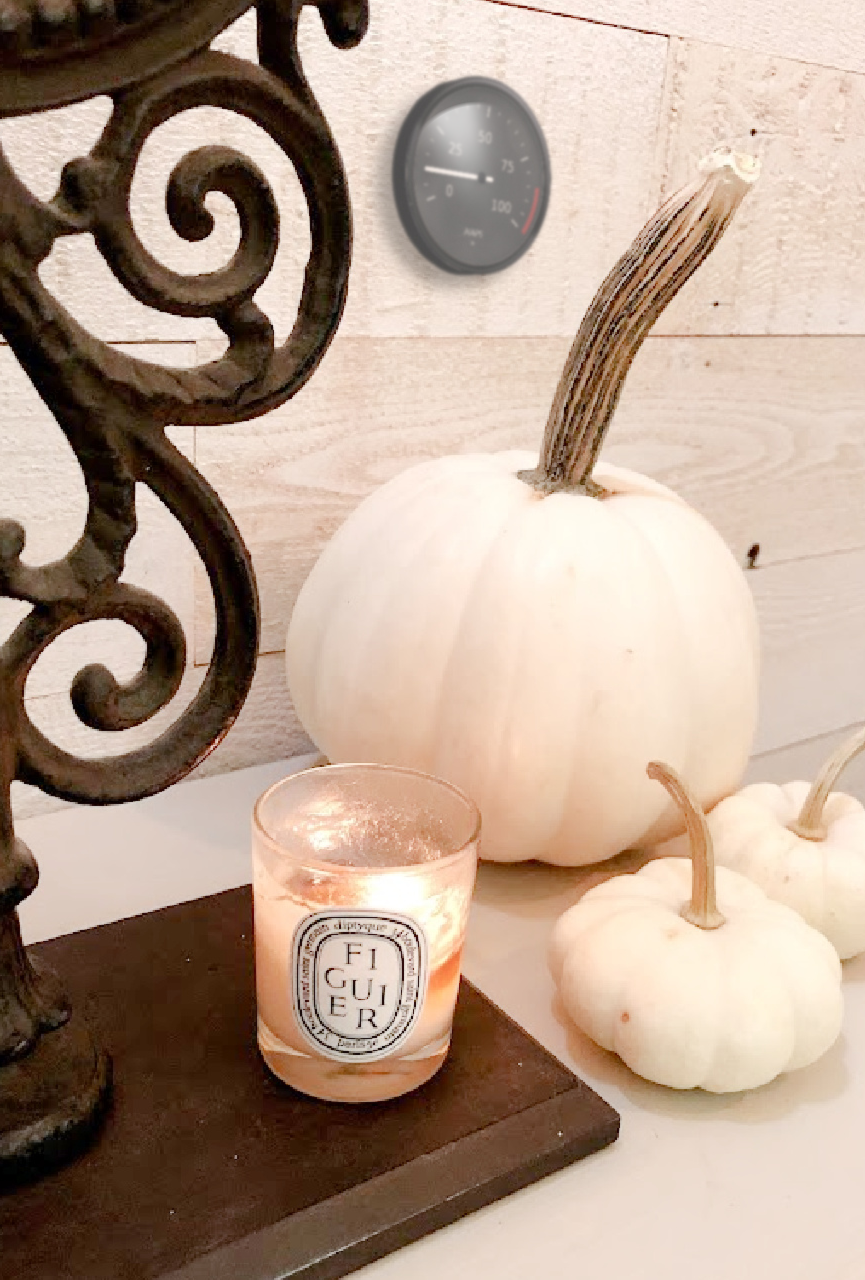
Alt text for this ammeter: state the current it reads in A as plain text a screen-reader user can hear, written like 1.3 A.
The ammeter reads 10 A
